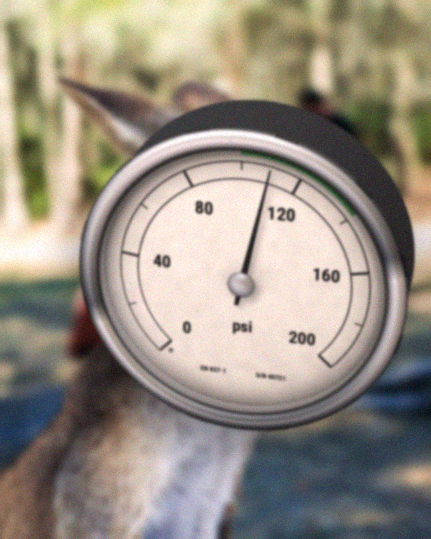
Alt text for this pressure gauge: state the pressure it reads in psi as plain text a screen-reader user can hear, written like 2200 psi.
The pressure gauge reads 110 psi
